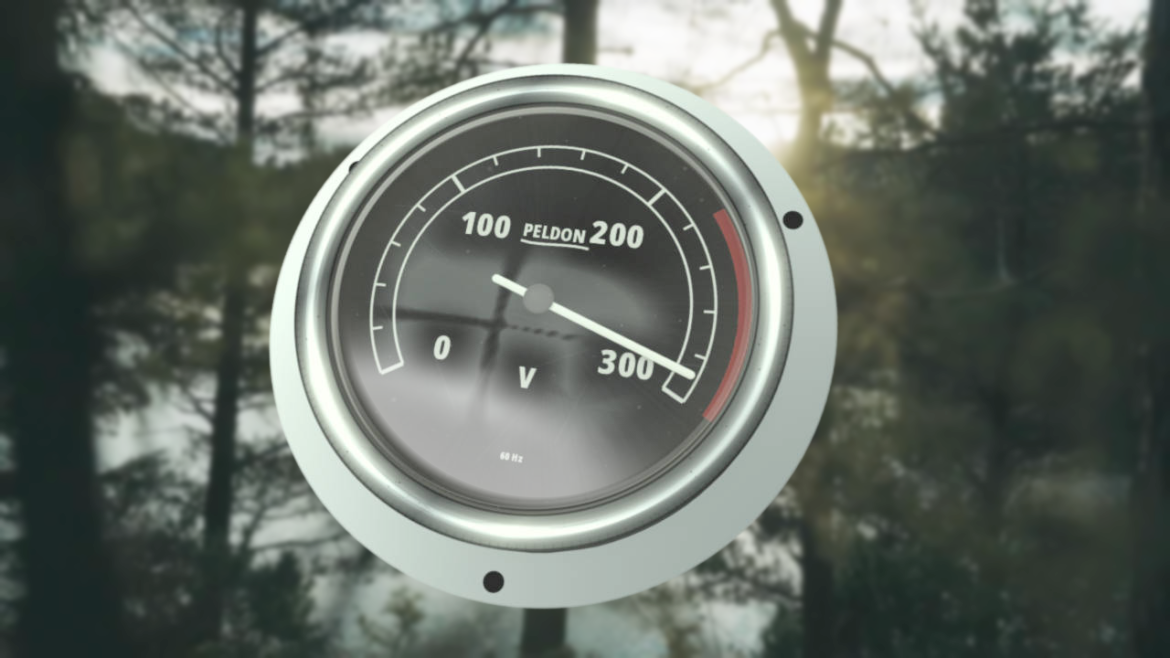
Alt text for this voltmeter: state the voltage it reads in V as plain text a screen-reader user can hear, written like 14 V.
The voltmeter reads 290 V
